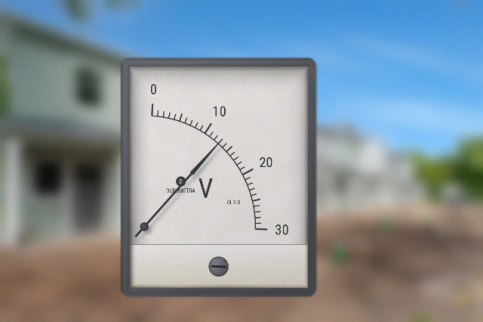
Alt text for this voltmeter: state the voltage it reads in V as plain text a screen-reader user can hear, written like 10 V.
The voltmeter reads 13 V
